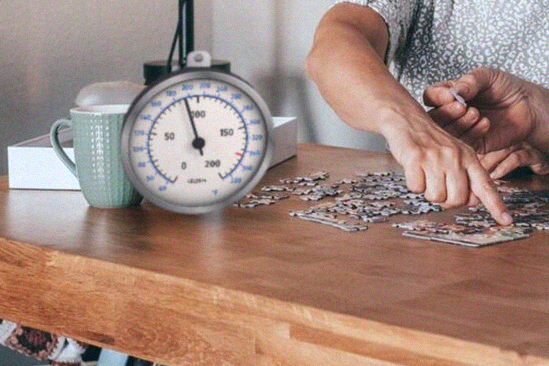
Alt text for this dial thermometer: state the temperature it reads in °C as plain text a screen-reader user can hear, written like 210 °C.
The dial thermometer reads 90 °C
